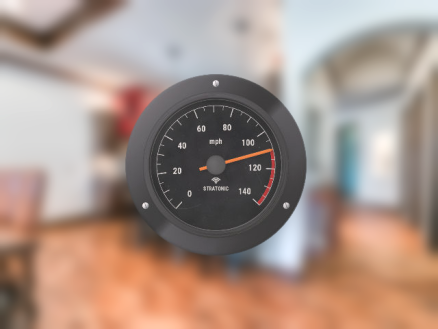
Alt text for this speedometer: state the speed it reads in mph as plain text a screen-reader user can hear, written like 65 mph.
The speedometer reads 110 mph
